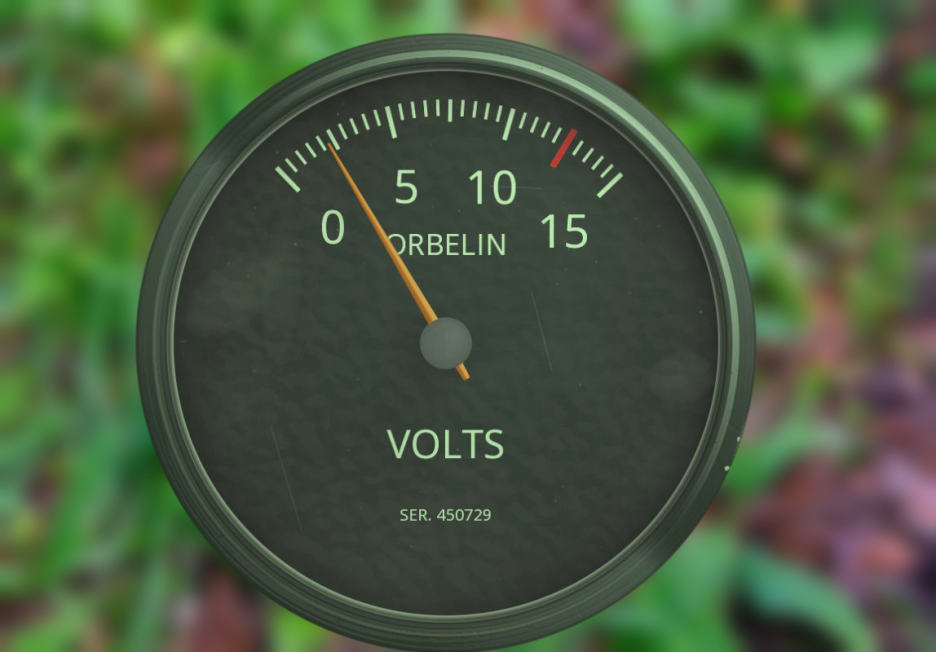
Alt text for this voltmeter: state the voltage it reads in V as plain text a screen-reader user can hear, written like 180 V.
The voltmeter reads 2.25 V
